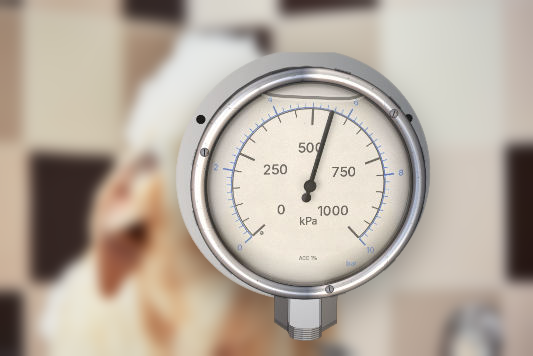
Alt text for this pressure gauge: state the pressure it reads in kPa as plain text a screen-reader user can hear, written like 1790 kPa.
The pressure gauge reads 550 kPa
